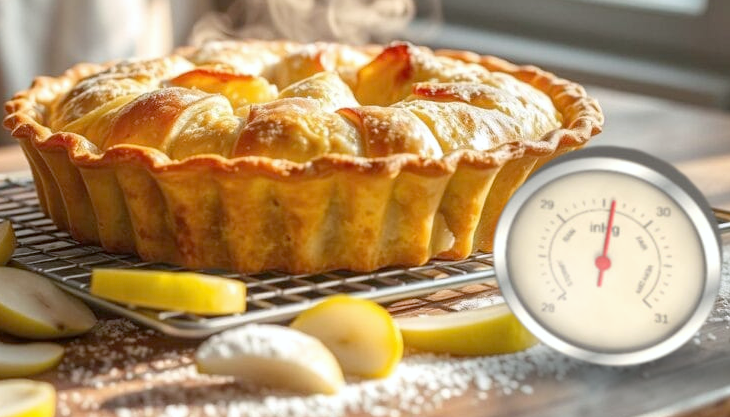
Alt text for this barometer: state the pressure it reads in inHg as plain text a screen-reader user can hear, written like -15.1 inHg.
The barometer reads 29.6 inHg
